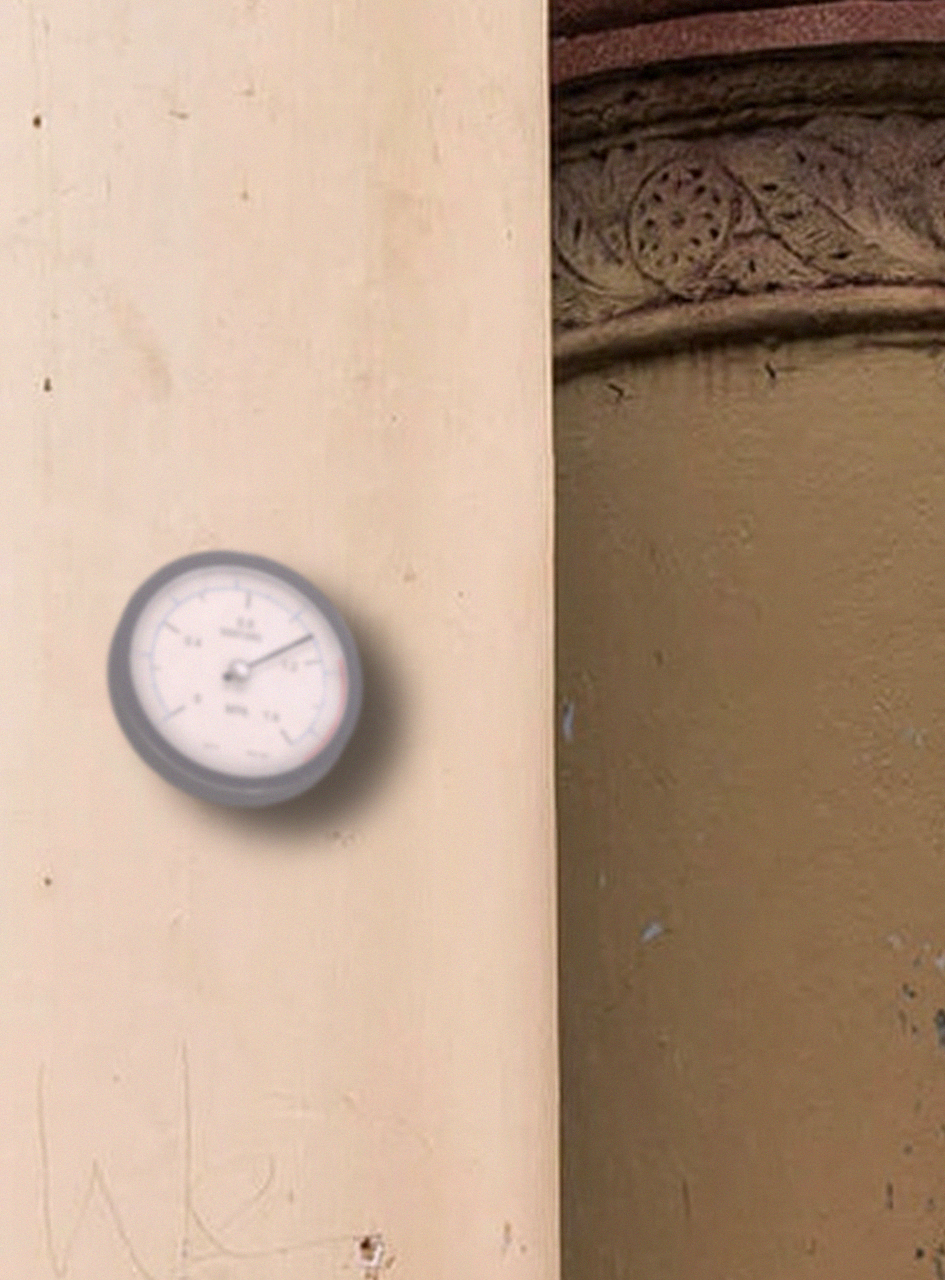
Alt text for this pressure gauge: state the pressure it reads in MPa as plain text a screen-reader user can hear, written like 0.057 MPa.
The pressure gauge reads 1.1 MPa
